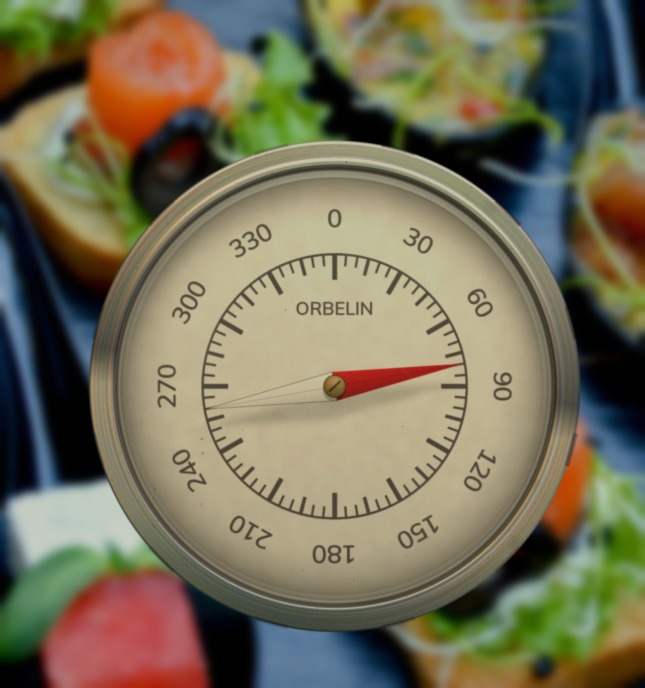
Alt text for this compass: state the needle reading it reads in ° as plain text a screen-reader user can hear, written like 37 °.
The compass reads 80 °
